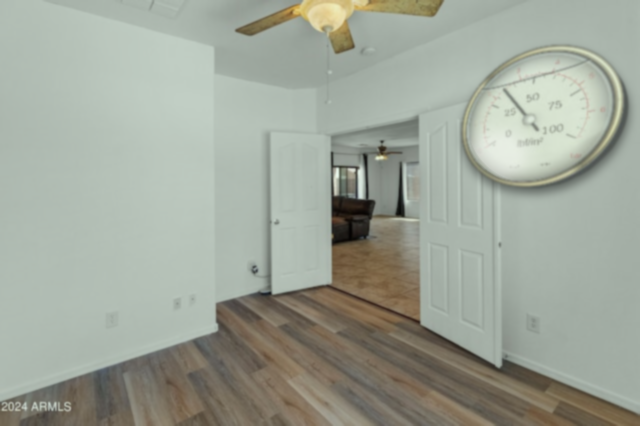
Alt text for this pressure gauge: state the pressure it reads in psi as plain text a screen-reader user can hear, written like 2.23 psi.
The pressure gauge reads 35 psi
